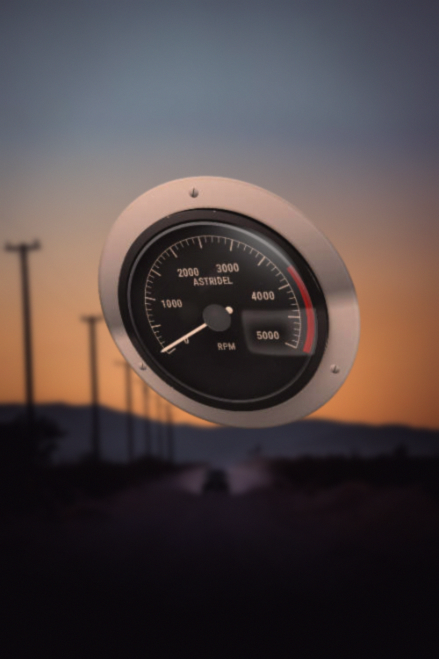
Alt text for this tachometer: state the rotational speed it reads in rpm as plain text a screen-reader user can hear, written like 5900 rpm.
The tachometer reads 100 rpm
